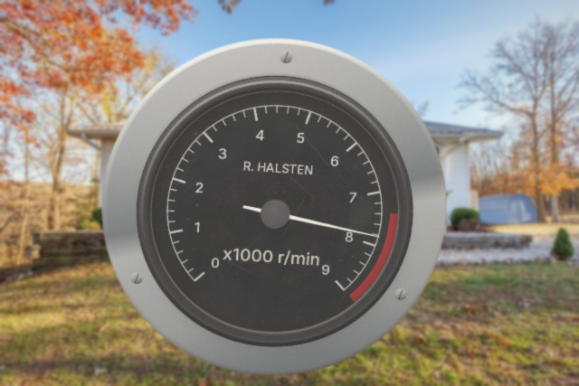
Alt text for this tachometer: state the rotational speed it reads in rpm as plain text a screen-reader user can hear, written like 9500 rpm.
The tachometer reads 7800 rpm
